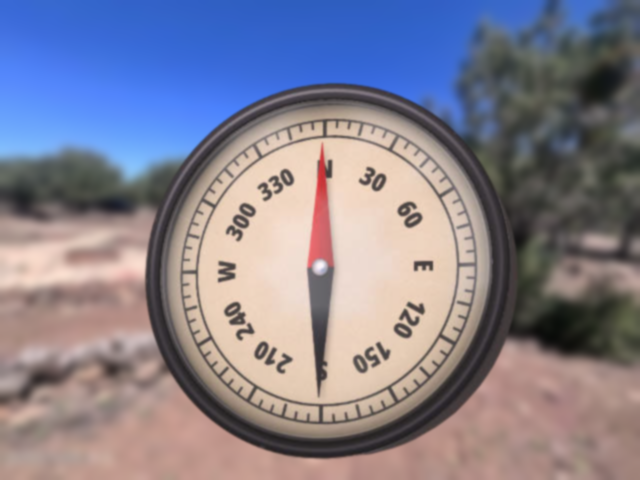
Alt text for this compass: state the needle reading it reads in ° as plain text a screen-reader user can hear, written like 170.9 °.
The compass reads 0 °
